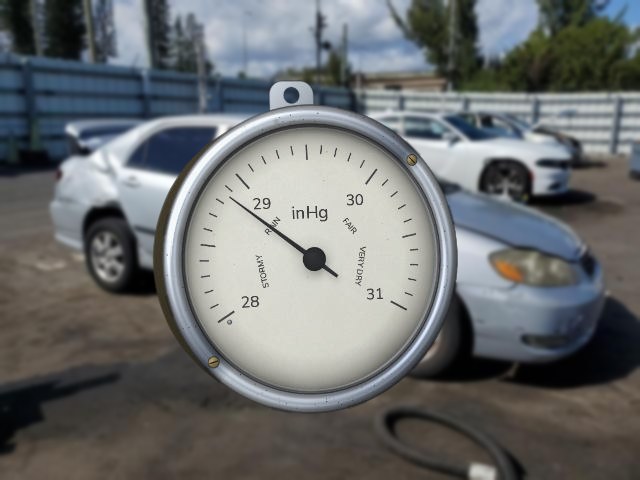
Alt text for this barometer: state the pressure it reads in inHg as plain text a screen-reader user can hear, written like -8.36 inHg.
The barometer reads 28.85 inHg
